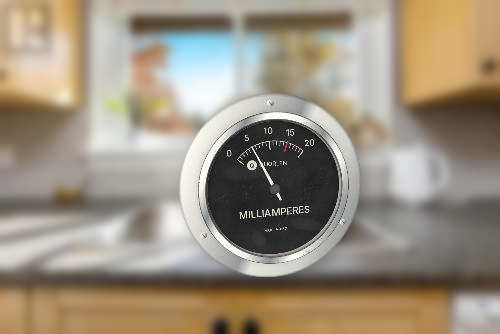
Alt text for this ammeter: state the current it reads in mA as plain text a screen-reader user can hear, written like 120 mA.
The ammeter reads 5 mA
